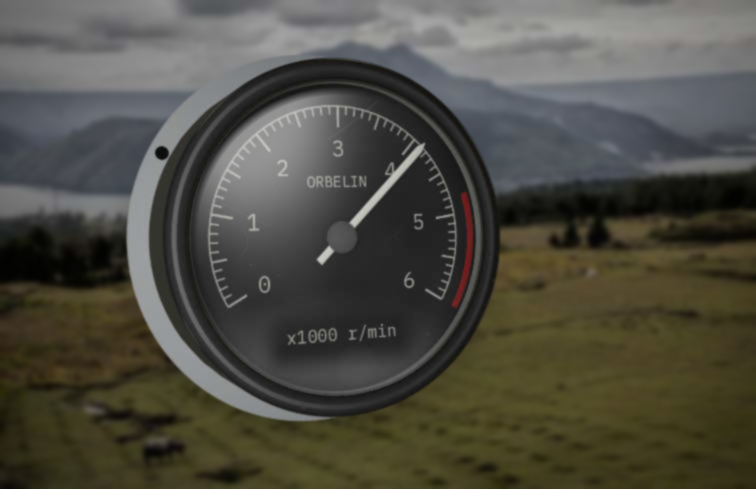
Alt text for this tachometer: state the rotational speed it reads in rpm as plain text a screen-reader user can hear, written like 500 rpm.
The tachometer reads 4100 rpm
